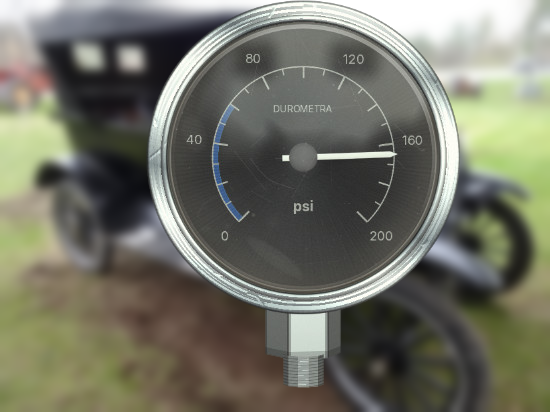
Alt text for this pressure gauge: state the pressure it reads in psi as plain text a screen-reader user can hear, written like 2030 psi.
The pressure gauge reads 165 psi
